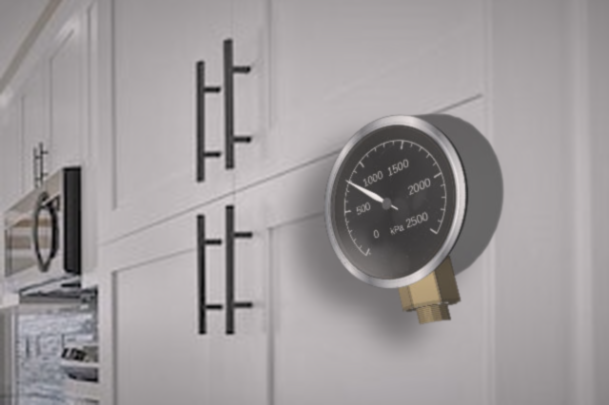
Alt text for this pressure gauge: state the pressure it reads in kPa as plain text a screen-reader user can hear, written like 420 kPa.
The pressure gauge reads 800 kPa
